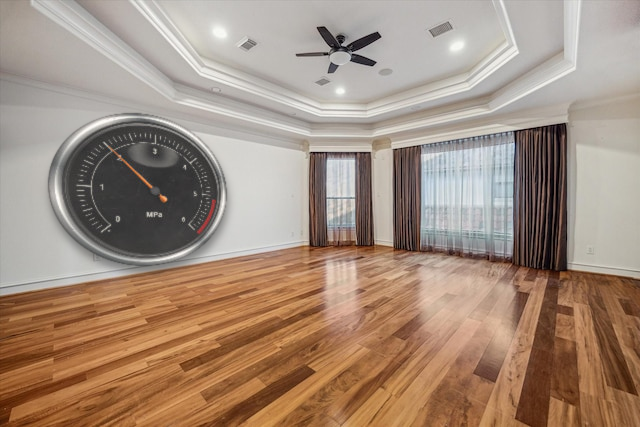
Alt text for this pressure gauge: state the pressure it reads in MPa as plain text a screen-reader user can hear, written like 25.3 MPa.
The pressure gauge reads 2 MPa
